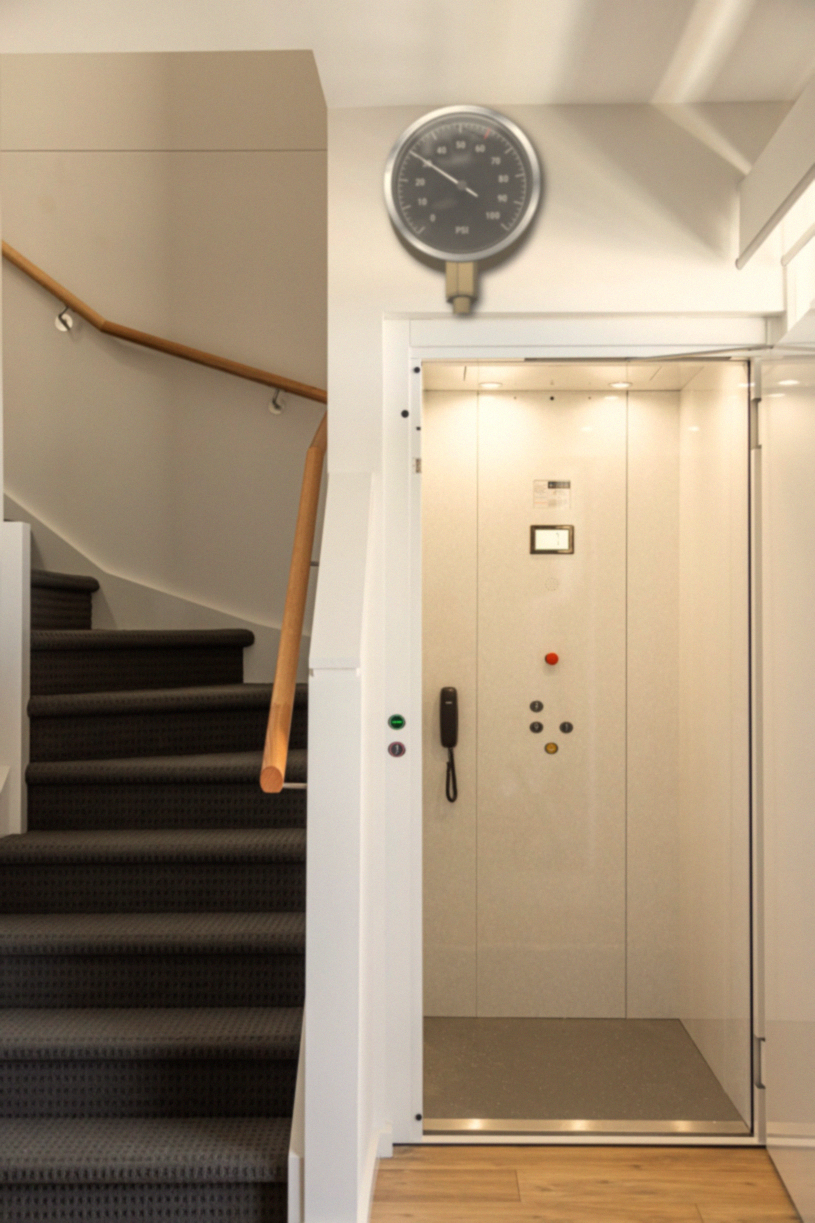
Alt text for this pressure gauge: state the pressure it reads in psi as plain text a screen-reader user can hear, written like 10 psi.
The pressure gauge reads 30 psi
